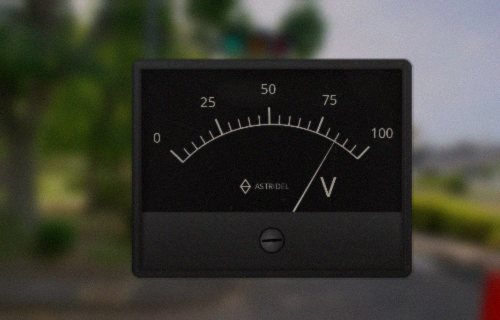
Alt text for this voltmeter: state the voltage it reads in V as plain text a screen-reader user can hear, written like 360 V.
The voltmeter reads 85 V
